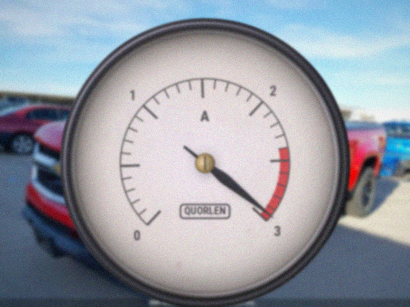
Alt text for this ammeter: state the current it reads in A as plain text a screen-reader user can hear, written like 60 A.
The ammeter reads 2.95 A
